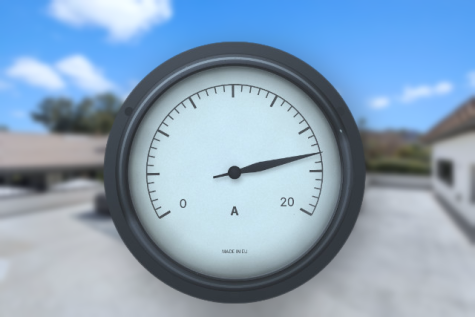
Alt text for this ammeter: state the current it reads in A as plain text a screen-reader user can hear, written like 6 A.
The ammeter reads 16.5 A
